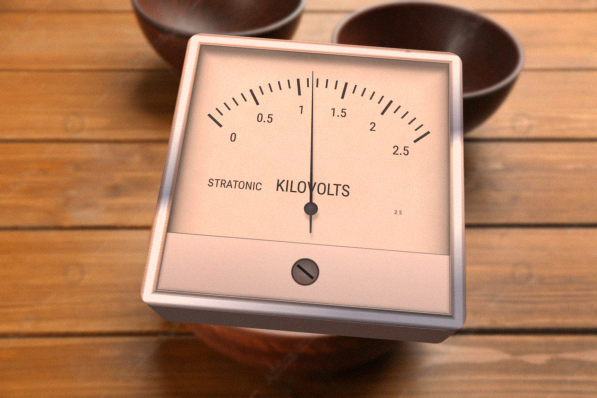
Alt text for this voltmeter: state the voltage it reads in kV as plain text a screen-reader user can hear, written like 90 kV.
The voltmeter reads 1.15 kV
